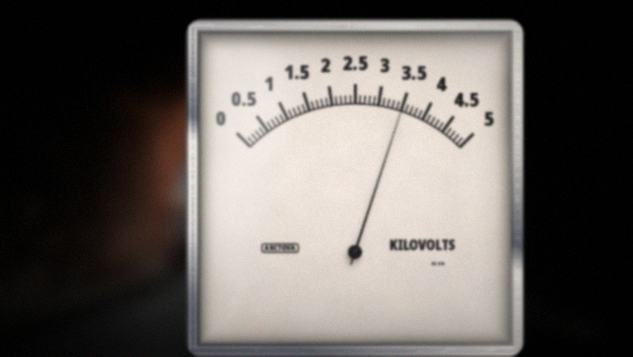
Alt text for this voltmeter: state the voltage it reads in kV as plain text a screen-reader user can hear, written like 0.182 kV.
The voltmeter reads 3.5 kV
